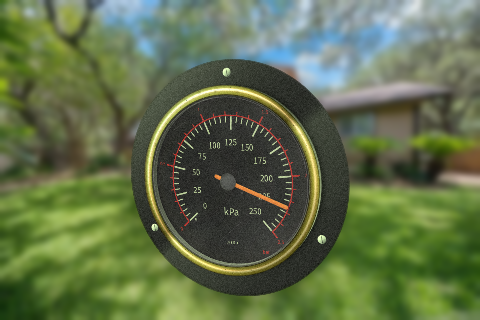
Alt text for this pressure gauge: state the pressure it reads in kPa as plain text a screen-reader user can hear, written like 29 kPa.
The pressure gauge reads 225 kPa
